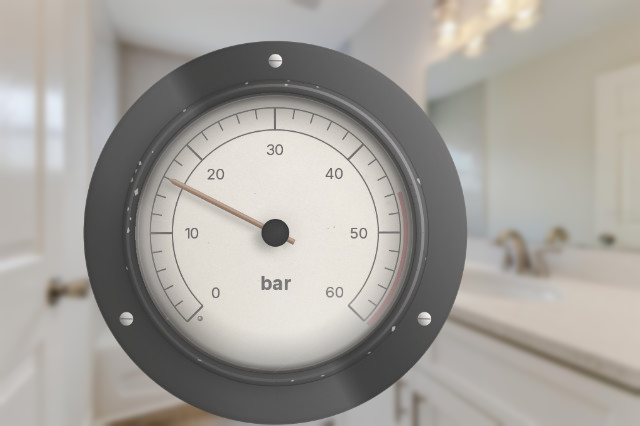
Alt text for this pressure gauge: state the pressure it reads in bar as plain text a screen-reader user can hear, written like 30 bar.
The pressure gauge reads 16 bar
